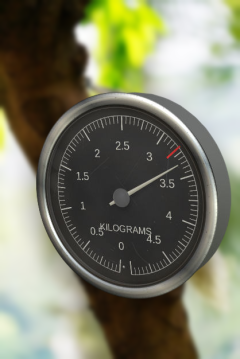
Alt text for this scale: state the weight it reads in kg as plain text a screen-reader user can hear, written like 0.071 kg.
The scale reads 3.35 kg
